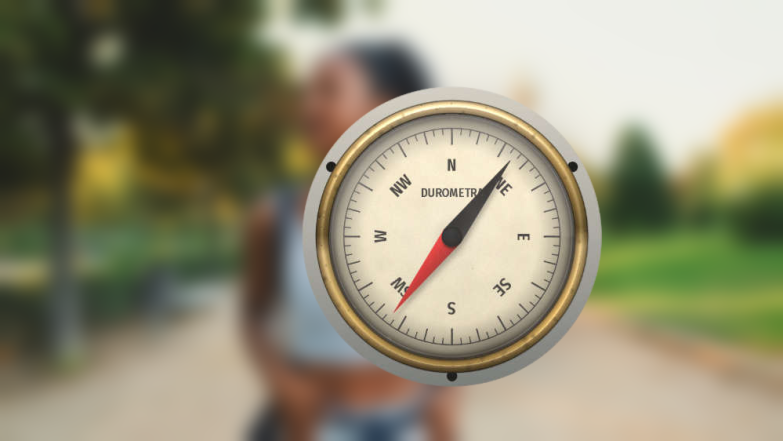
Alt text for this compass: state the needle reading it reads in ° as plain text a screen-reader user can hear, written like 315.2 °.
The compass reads 217.5 °
